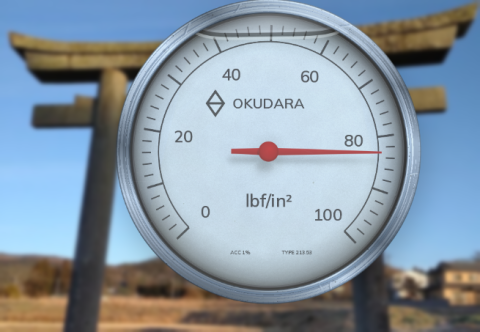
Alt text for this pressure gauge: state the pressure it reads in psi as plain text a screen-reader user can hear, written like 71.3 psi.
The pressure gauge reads 83 psi
